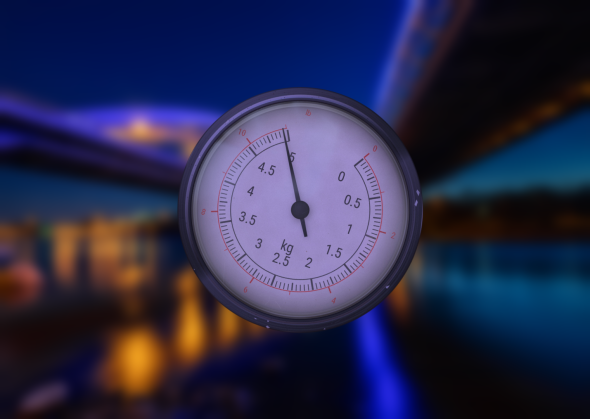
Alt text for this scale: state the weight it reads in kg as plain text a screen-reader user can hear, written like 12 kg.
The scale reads 4.95 kg
